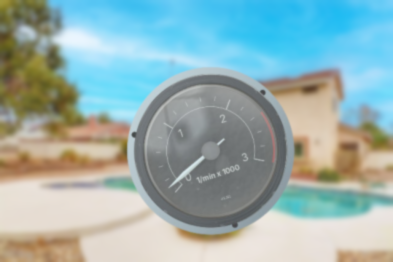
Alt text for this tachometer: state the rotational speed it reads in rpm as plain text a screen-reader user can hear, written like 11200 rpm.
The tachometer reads 100 rpm
